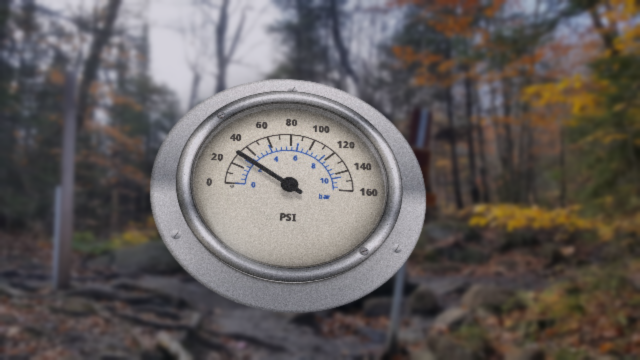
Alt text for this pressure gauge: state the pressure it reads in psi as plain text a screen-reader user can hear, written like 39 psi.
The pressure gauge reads 30 psi
